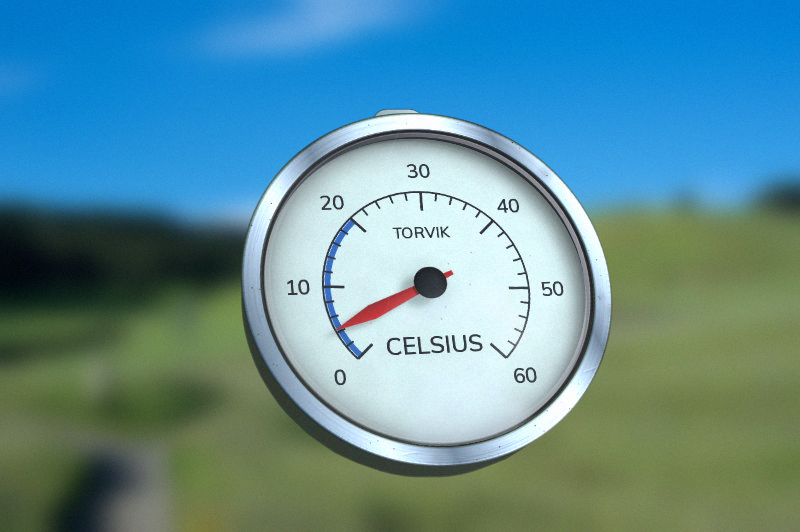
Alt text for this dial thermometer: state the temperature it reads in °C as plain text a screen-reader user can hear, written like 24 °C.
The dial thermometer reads 4 °C
